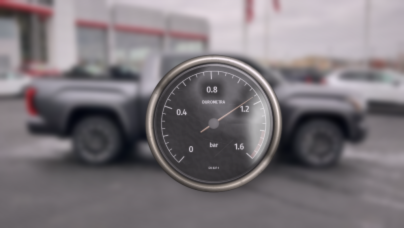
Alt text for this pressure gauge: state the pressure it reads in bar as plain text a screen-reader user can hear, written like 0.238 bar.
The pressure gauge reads 1.15 bar
